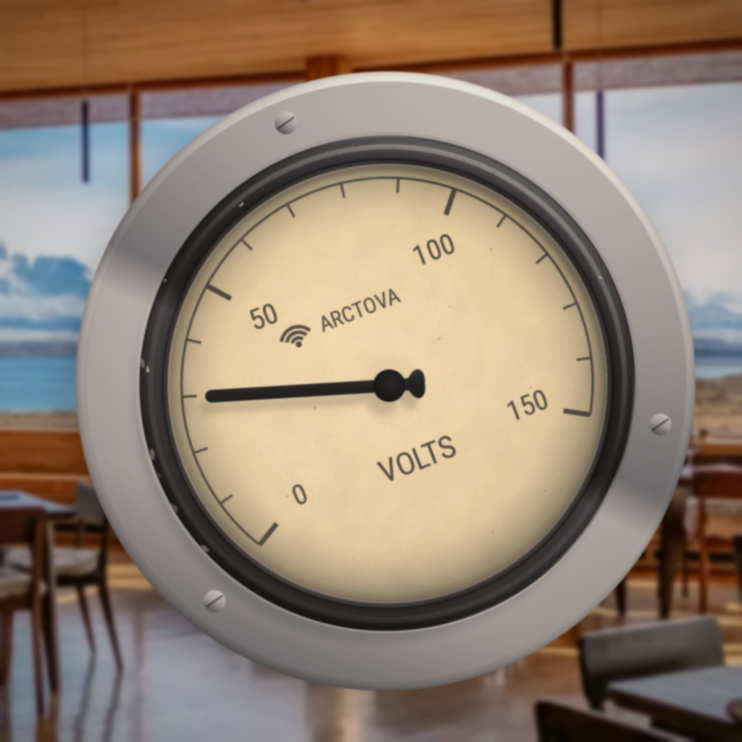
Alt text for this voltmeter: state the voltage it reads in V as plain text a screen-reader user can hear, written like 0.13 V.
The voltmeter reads 30 V
